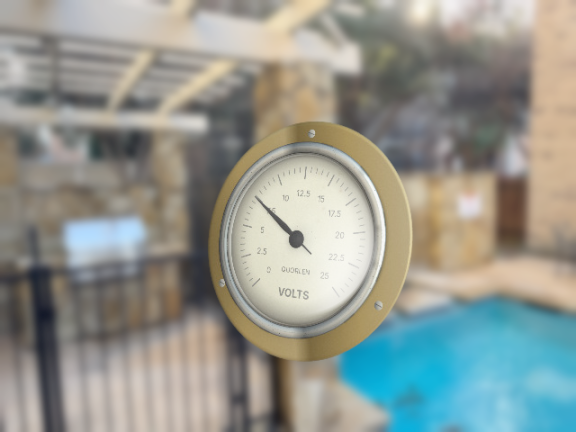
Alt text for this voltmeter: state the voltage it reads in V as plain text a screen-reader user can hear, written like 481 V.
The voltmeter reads 7.5 V
